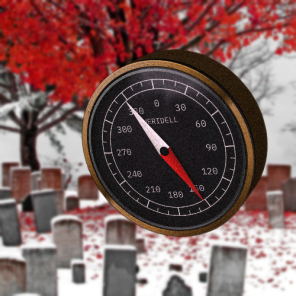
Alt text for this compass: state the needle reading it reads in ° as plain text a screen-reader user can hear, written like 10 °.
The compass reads 150 °
